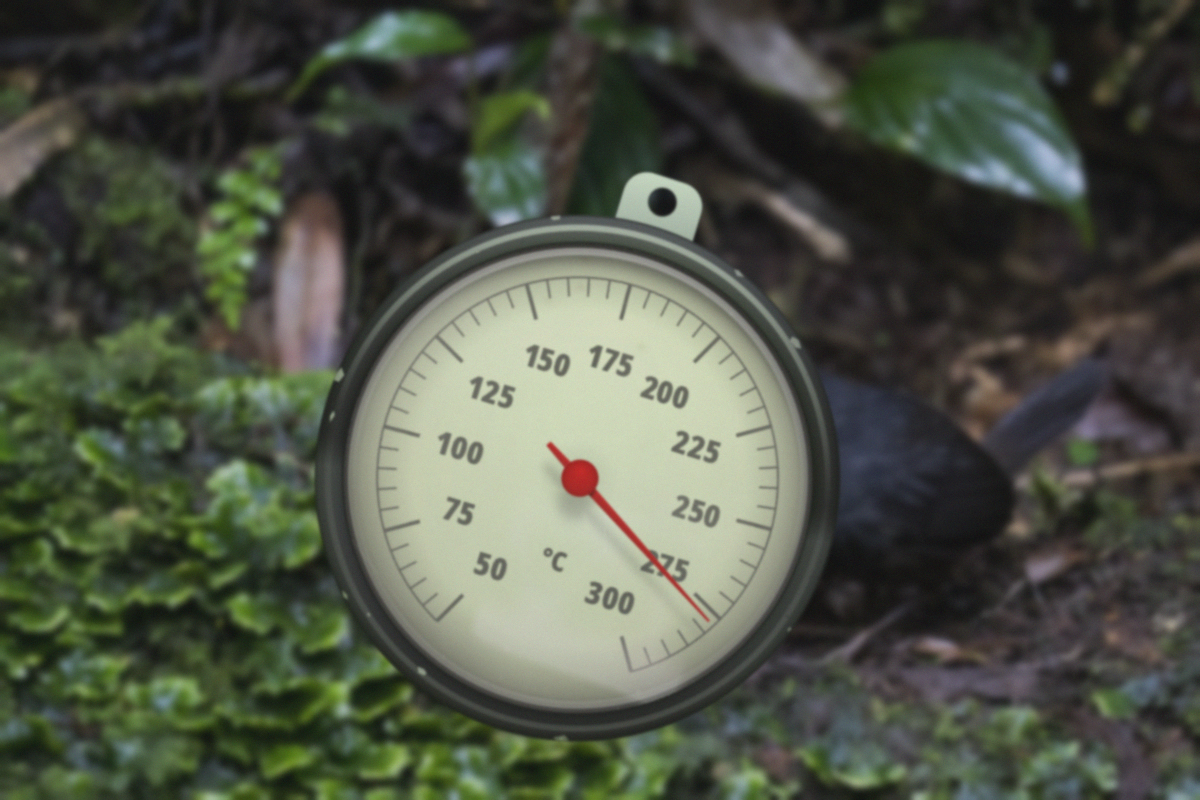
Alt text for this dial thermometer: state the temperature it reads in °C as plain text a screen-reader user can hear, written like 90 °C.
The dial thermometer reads 277.5 °C
